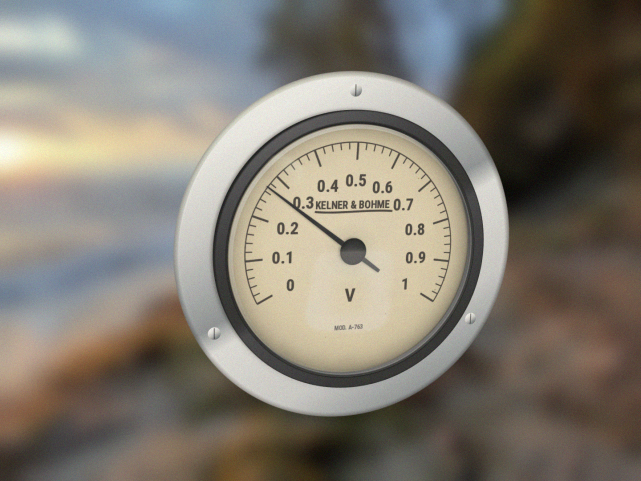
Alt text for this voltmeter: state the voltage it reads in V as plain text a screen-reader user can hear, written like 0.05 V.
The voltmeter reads 0.27 V
